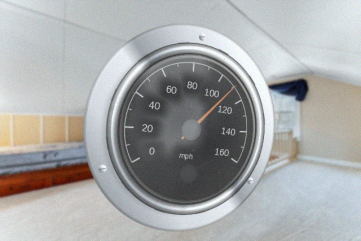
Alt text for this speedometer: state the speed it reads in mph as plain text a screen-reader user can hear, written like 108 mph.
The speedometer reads 110 mph
